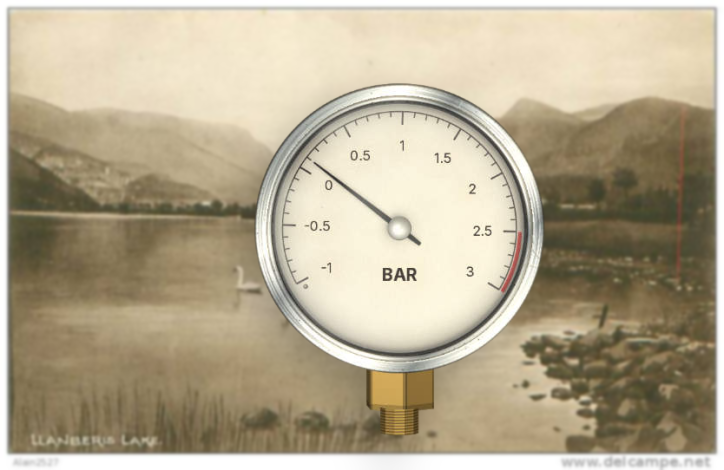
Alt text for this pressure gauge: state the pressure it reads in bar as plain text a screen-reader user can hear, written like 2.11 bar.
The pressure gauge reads 0.1 bar
